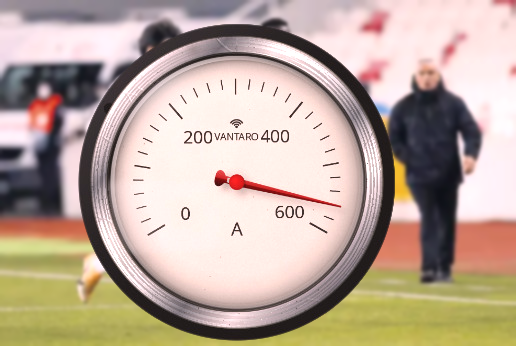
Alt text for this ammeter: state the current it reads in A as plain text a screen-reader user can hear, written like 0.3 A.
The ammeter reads 560 A
